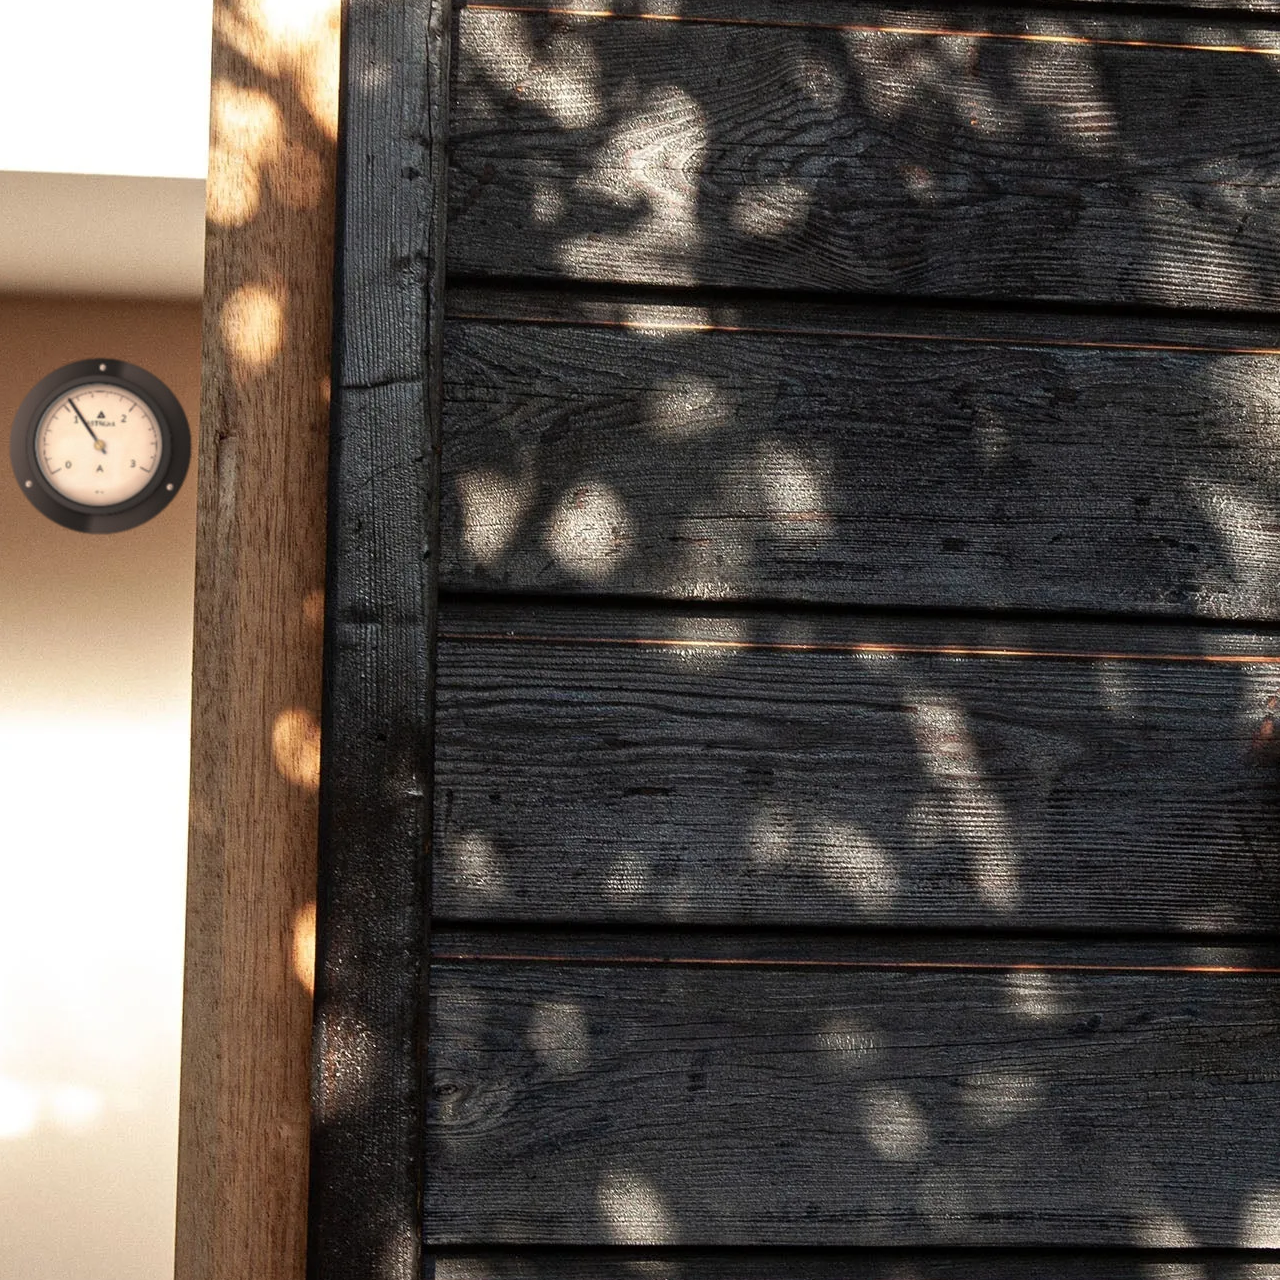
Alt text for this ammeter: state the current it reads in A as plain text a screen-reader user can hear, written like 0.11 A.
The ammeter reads 1.1 A
